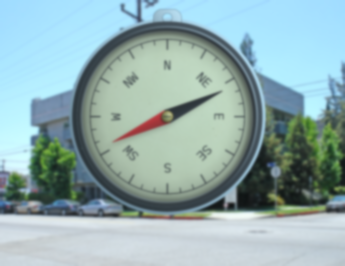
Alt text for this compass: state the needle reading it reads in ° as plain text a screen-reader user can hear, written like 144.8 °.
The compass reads 245 °
